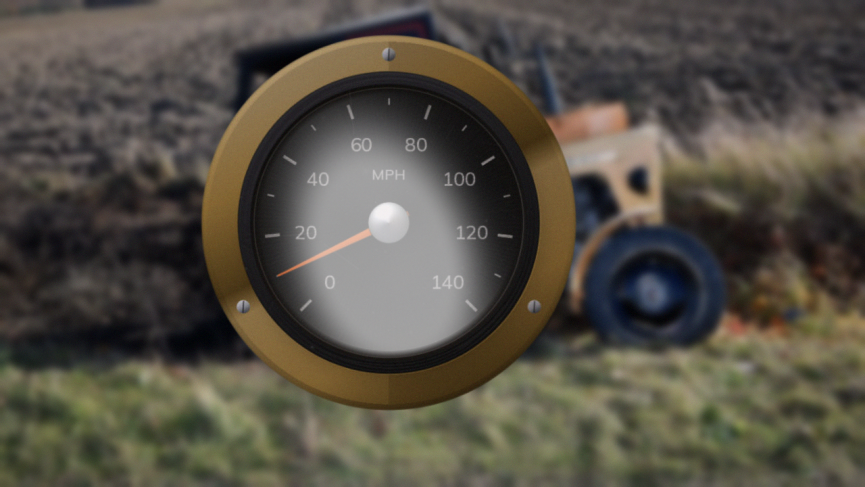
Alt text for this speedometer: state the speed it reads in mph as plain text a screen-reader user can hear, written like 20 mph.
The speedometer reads 10 mph
